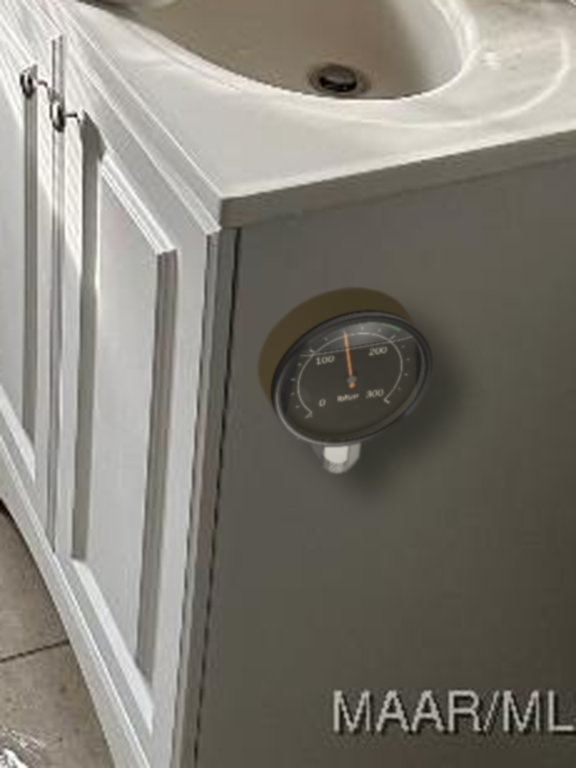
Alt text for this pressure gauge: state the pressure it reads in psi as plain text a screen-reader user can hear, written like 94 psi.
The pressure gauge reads 140 psi
